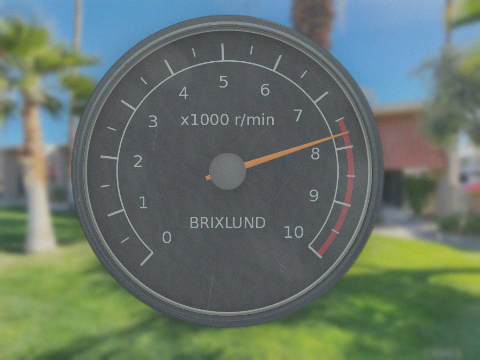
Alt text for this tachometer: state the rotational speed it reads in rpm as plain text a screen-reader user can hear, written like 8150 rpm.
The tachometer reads 7750 rpm
